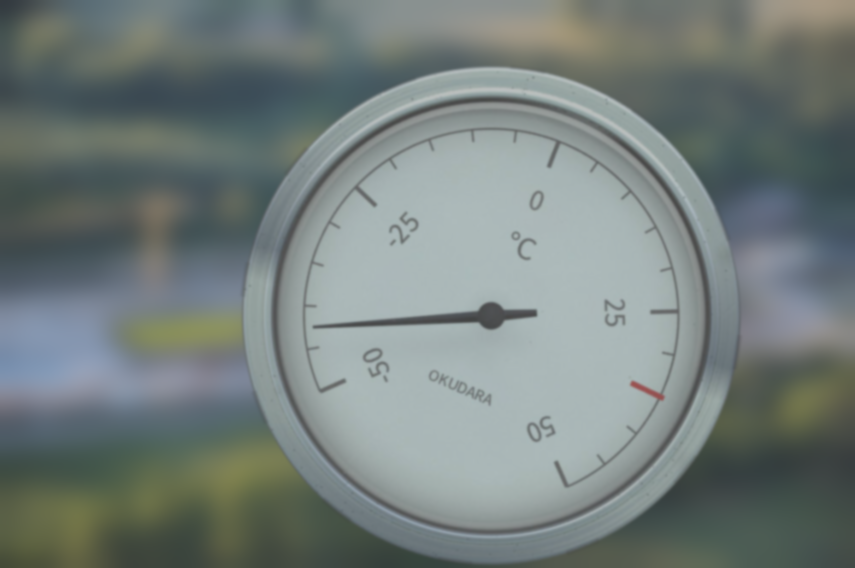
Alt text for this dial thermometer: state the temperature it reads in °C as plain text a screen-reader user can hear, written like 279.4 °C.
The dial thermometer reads -42.5 °C
